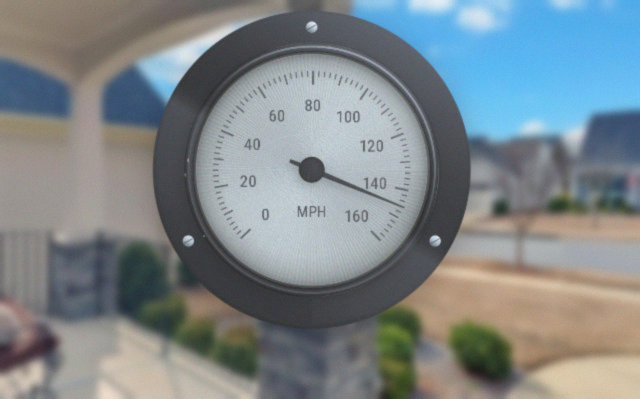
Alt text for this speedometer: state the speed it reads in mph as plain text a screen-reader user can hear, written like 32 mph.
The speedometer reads 146 mph
